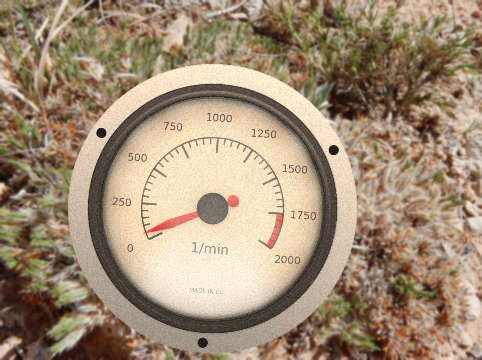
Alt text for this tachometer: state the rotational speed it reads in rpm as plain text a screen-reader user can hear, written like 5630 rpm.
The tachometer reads 50 rpm
